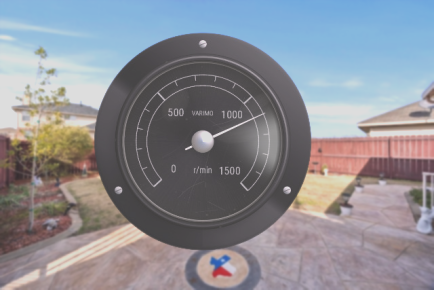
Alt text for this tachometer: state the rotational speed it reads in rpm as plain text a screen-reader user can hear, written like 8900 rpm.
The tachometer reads 1100 rpm
